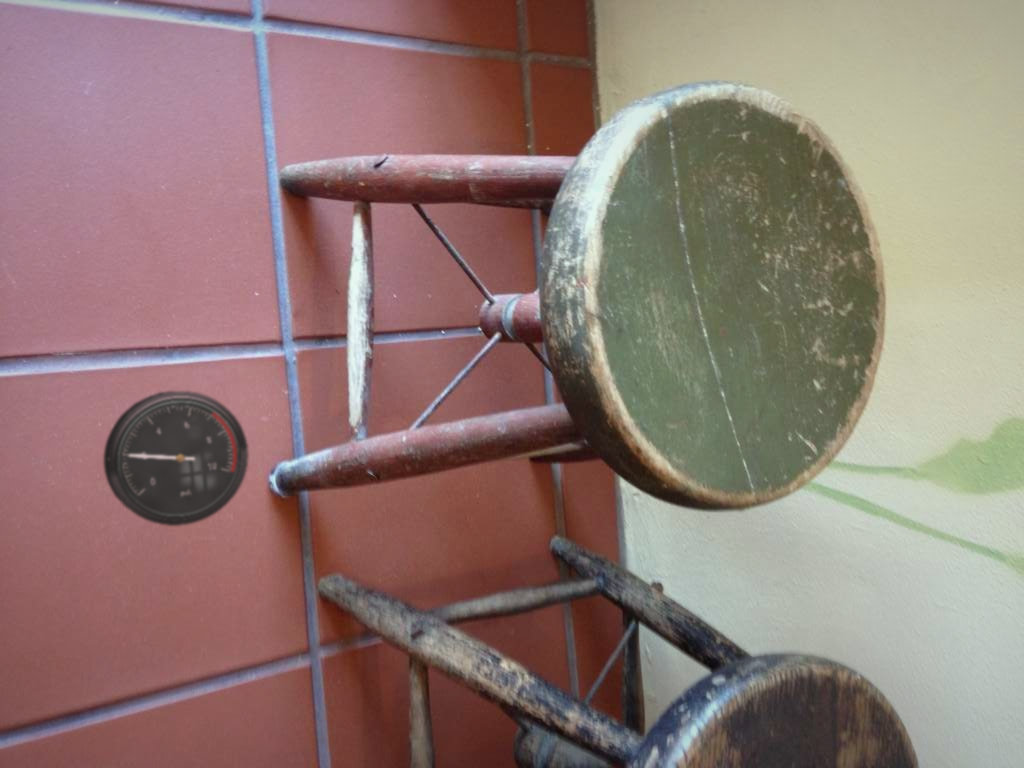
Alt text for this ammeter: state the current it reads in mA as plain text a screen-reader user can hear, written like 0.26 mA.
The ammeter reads 2 mA
